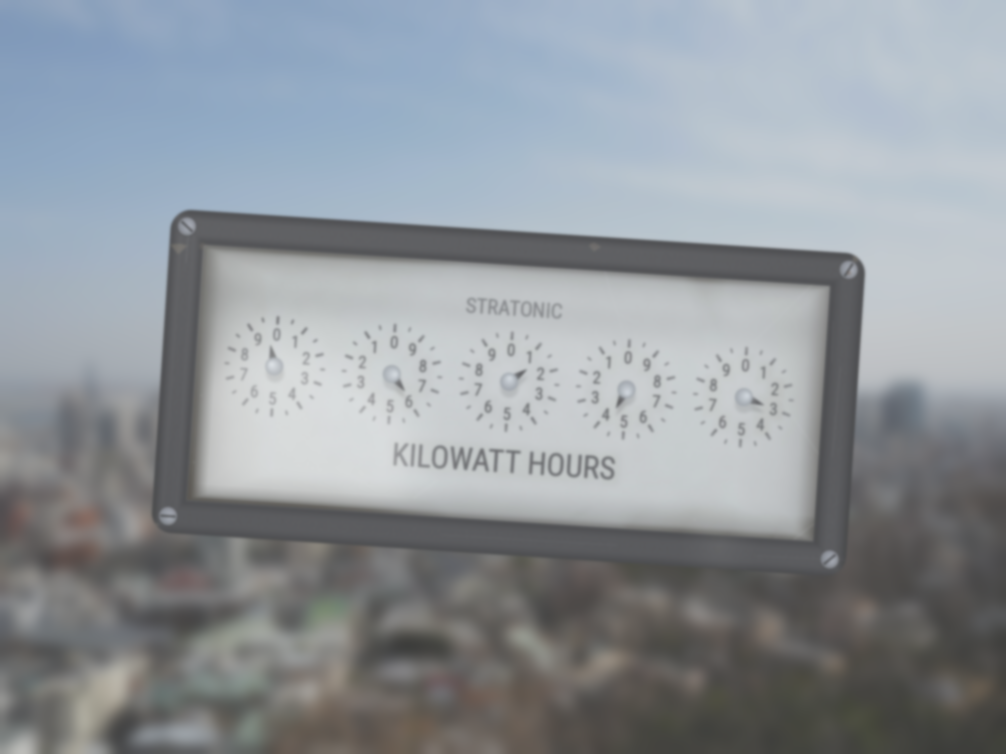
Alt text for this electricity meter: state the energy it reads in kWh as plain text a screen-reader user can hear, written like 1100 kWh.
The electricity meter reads 96143 kWh
